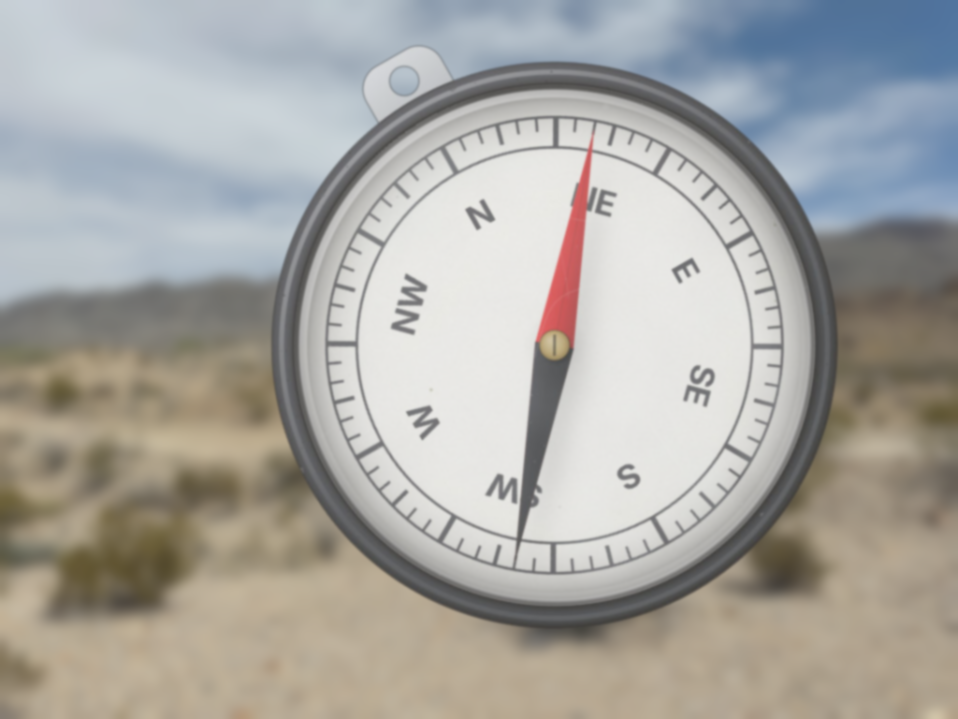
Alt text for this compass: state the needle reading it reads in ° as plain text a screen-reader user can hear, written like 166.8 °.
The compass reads 40 °
